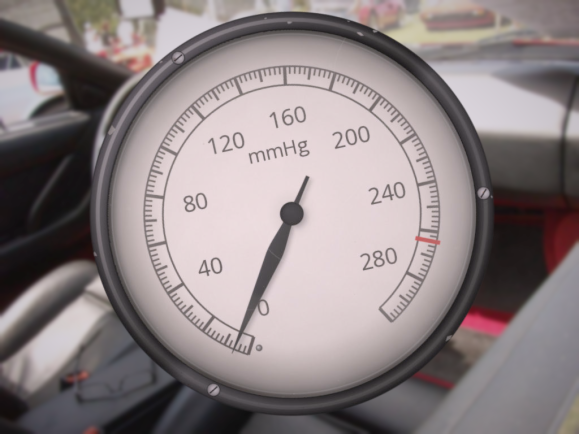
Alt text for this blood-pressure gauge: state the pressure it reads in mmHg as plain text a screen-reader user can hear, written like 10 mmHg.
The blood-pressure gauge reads 6 mmHg
